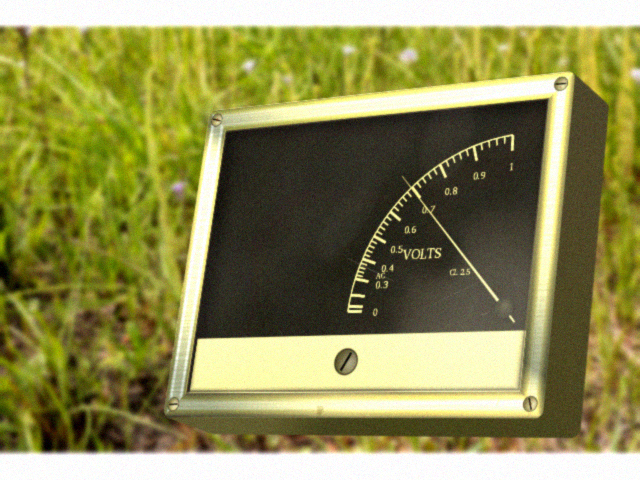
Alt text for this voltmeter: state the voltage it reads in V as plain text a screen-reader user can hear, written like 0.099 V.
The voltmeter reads 0.7 V
